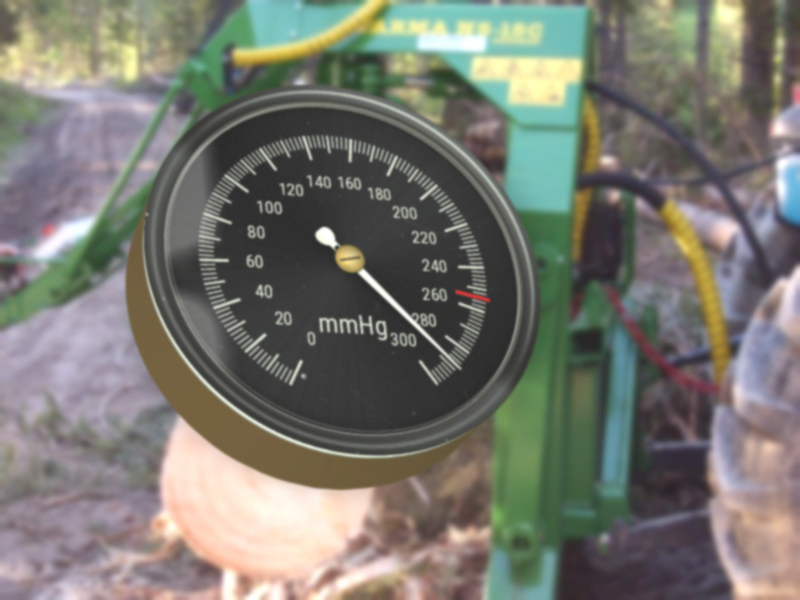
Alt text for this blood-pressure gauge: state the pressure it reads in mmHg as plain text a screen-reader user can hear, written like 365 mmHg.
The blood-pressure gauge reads 290 mmHg
